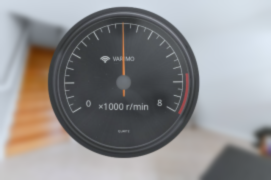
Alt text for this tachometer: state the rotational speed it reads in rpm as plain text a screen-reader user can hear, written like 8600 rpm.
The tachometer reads 4000 rpm
